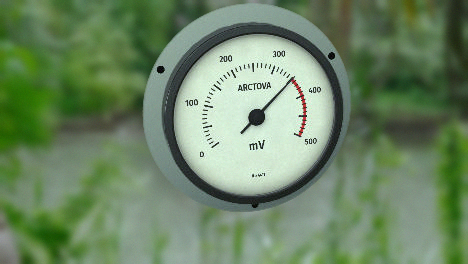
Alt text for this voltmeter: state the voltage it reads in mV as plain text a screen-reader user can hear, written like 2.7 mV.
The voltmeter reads 350 mV
